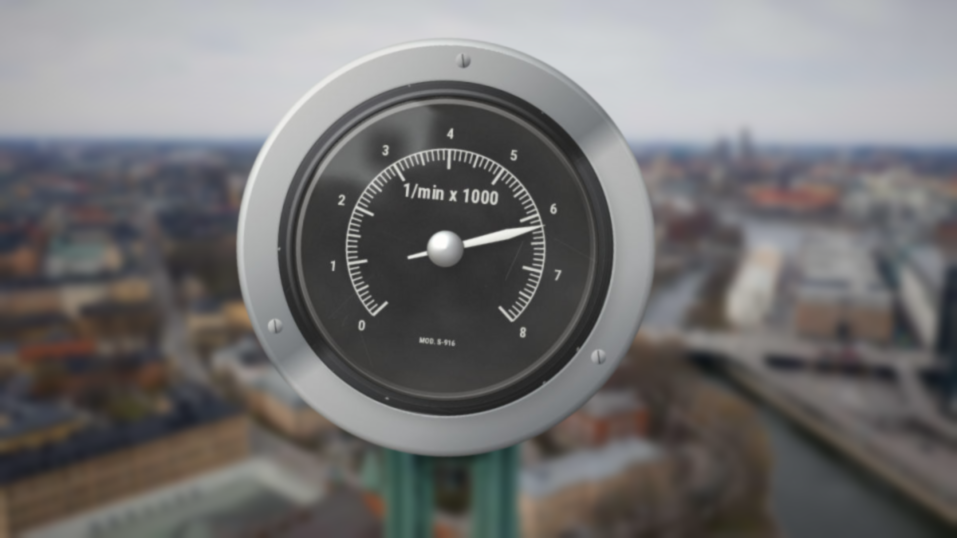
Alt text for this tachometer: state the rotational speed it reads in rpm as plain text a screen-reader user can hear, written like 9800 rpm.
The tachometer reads 6200 rpm
